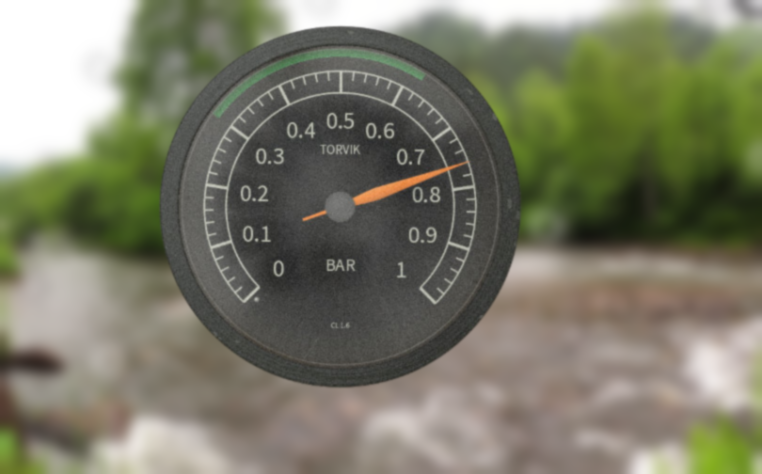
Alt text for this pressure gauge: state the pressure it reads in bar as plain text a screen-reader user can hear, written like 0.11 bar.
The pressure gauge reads 0.76 bar
